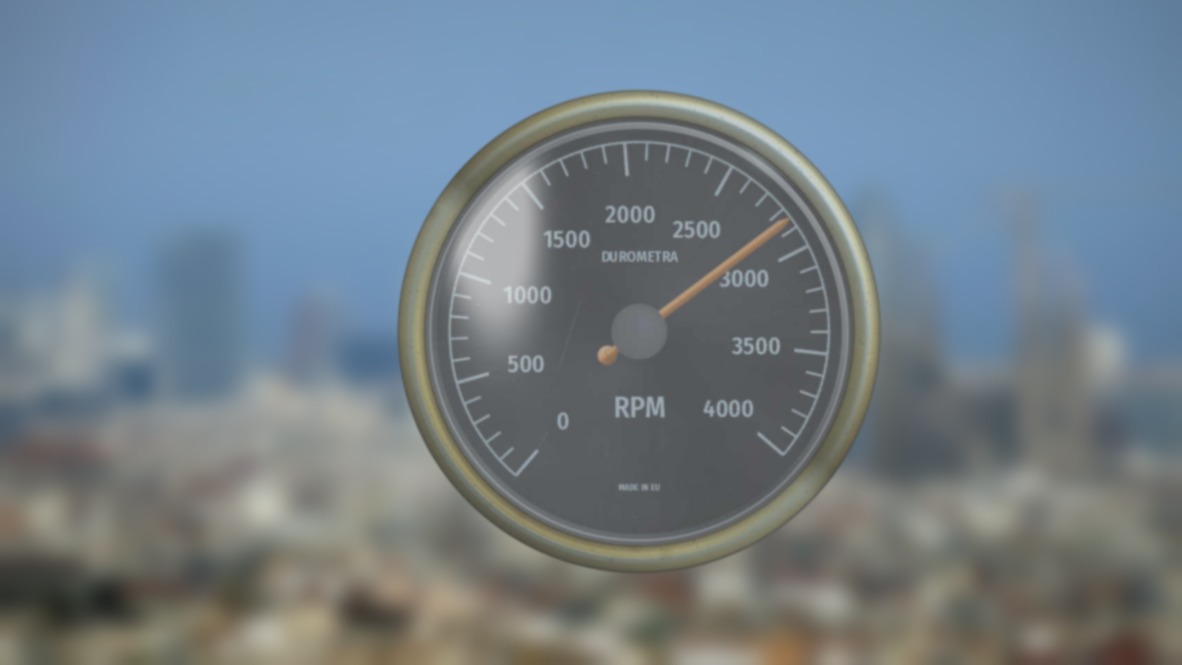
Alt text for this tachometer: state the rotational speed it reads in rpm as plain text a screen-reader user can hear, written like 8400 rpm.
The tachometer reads 2850 rpm
